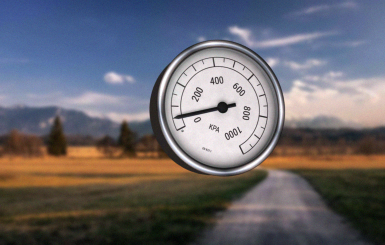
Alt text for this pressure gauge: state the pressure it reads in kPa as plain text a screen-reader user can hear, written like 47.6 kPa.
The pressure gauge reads 50 kPa
